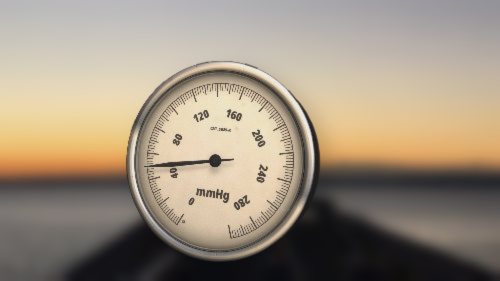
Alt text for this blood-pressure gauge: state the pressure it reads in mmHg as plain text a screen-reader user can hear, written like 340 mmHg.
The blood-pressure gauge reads 50 mmHg
